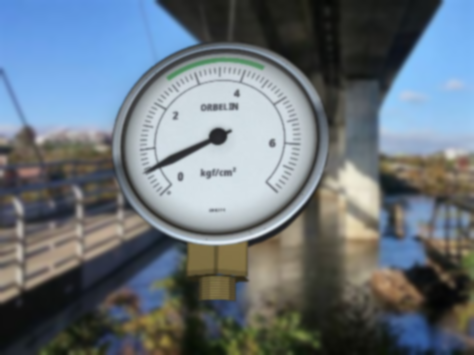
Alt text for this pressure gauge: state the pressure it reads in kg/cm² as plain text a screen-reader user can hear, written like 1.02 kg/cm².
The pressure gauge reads 0.5 kg/cm²
